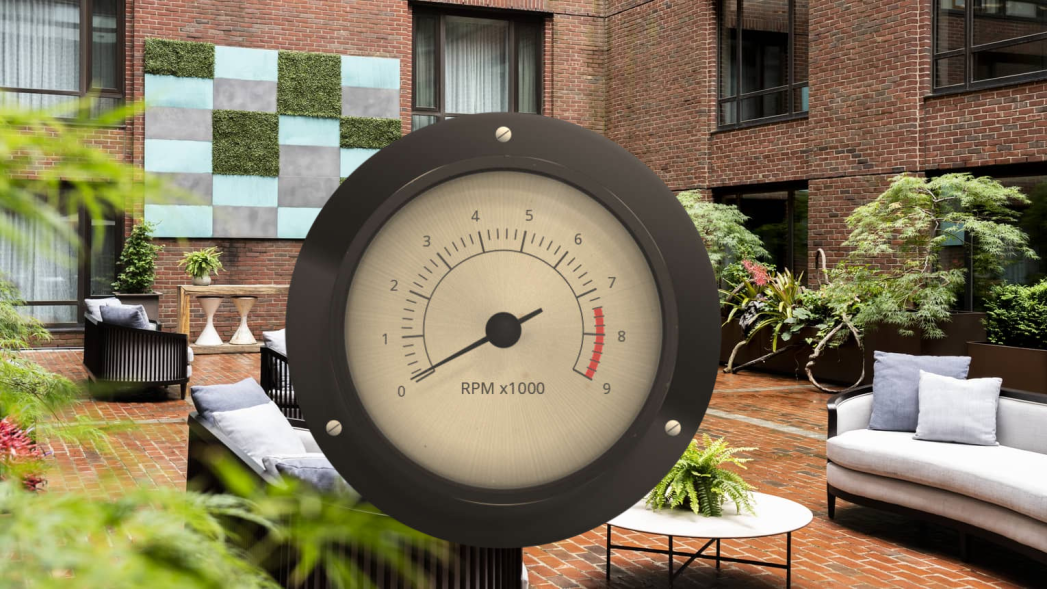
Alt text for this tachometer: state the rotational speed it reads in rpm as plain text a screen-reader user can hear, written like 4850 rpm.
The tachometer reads 100 rpm
